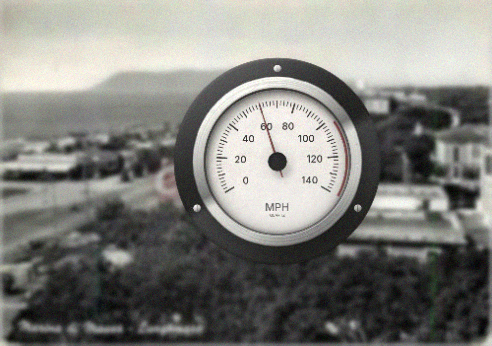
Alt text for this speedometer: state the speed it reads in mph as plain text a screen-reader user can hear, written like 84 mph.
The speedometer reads 60 mph
